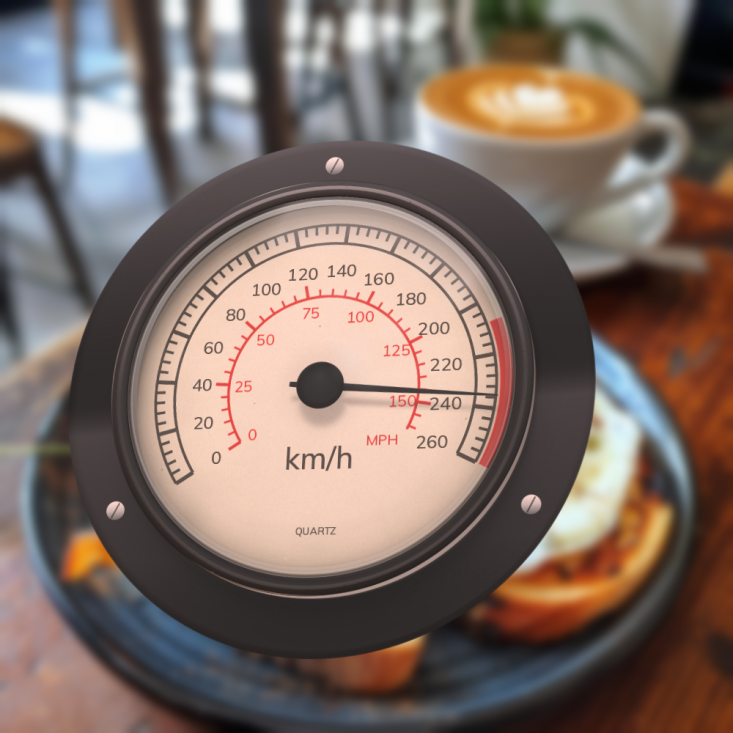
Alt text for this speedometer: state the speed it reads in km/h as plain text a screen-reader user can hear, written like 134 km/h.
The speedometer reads 236 km/h
